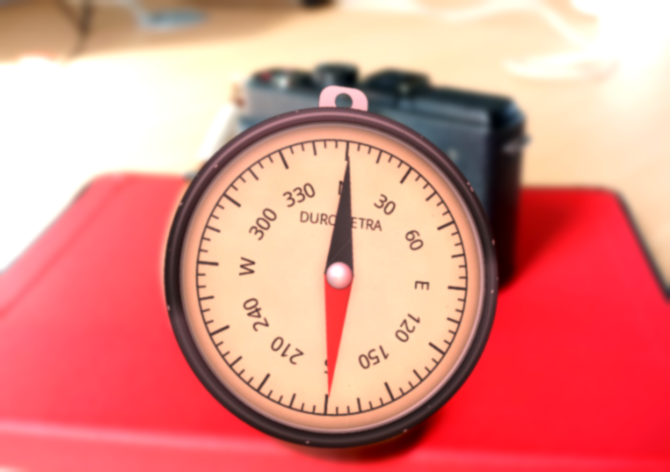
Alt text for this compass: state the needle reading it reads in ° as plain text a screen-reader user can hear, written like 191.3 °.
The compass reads 180 °
